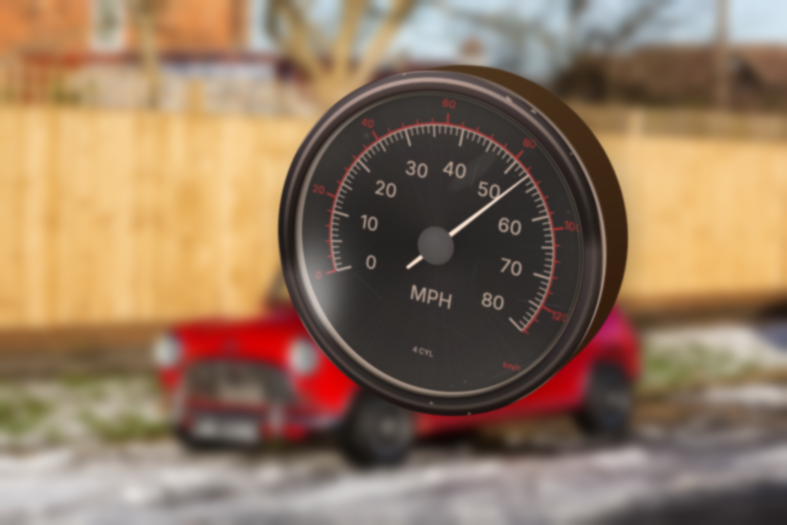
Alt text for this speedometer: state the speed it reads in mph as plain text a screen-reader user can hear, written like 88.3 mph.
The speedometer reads 53 mph
